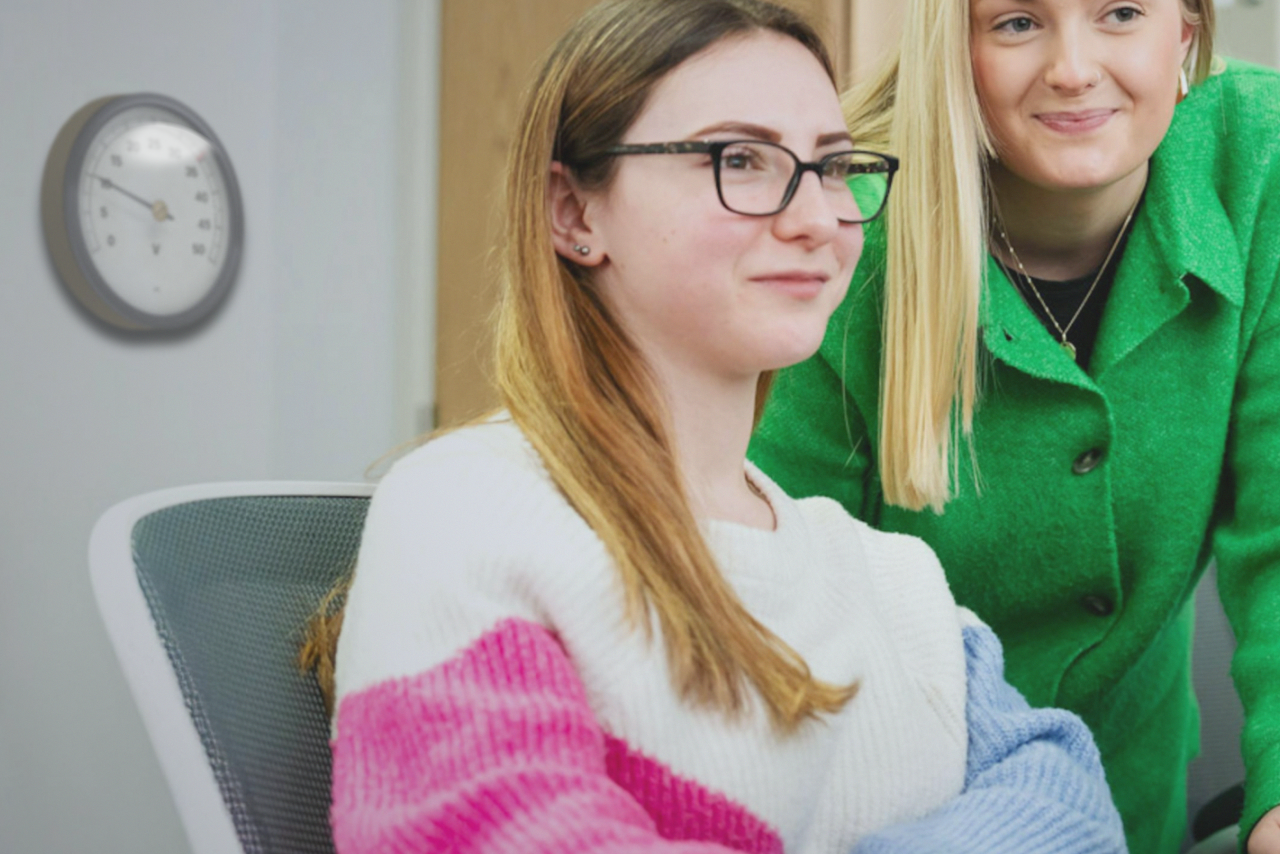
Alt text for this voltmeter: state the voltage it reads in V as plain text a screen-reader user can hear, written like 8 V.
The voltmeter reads 10 V
